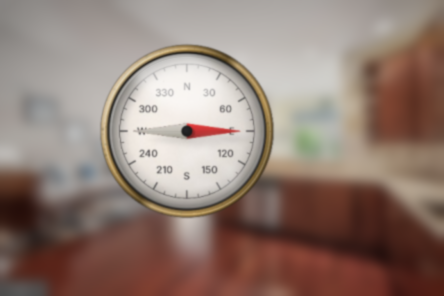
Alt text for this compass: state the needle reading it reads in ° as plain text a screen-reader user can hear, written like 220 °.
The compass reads 90 °
